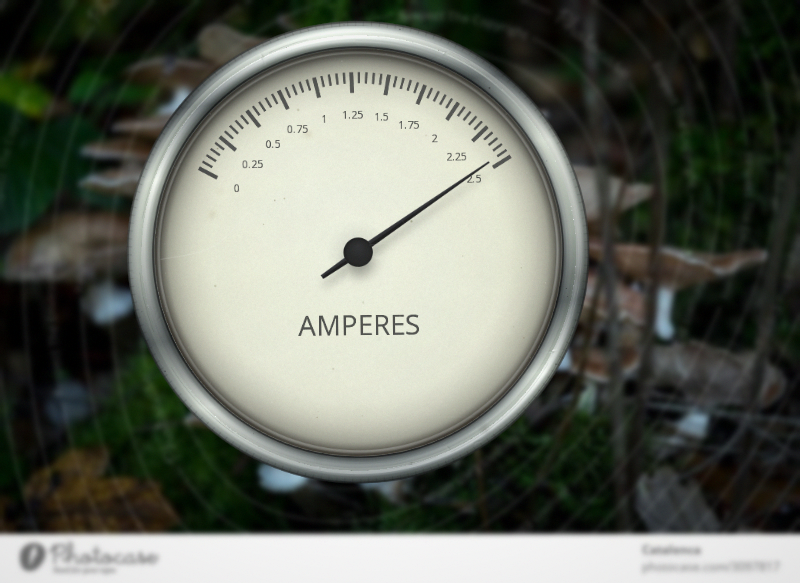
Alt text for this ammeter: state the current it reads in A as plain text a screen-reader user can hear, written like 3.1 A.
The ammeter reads 2.45 A
